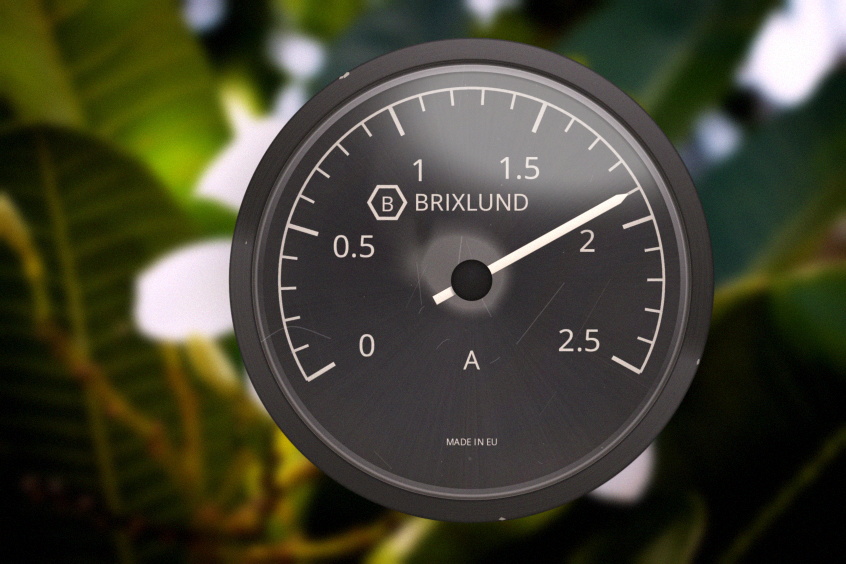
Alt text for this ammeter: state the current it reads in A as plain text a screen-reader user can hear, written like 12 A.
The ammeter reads 1.9 A
